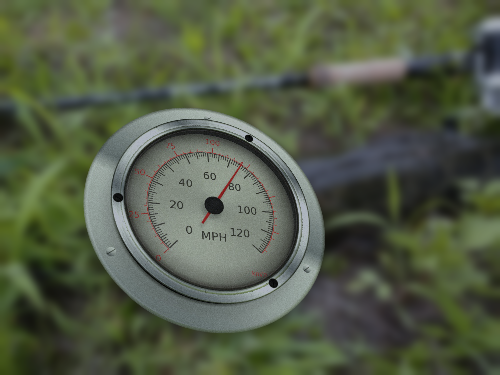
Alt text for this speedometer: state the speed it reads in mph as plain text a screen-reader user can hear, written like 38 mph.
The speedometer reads 75 mph
